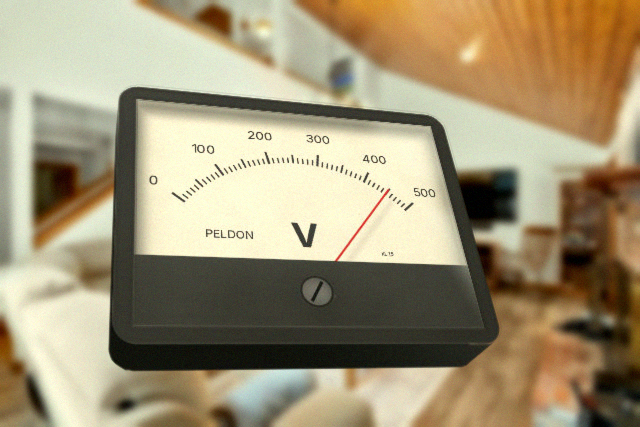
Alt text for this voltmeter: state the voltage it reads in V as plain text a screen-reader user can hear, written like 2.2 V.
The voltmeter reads 450 V
